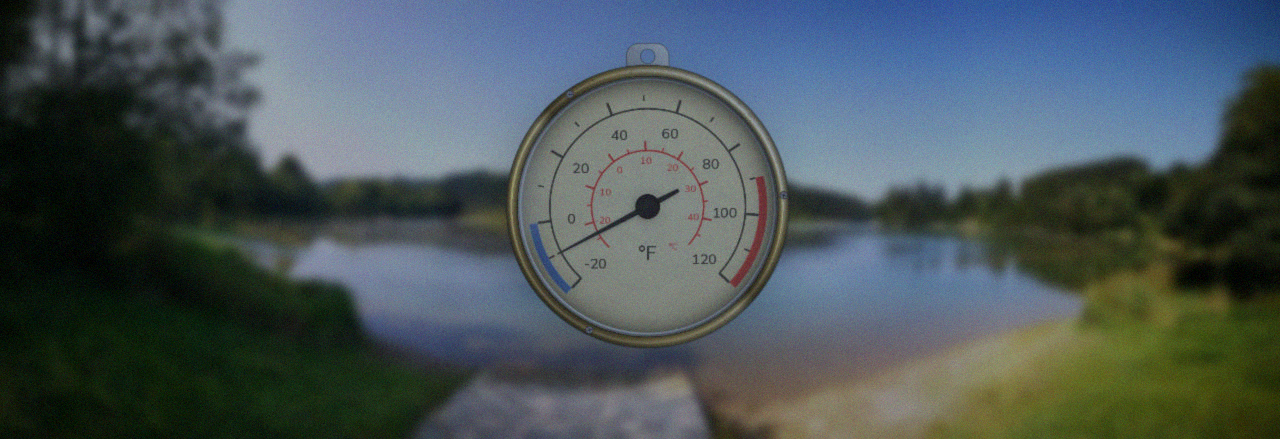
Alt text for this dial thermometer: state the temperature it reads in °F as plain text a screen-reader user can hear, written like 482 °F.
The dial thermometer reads -10 °F
